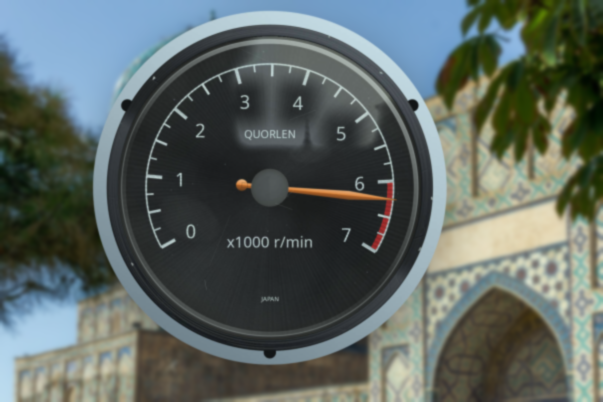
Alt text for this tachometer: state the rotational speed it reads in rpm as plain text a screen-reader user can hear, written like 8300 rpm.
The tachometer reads 6250 rpm
